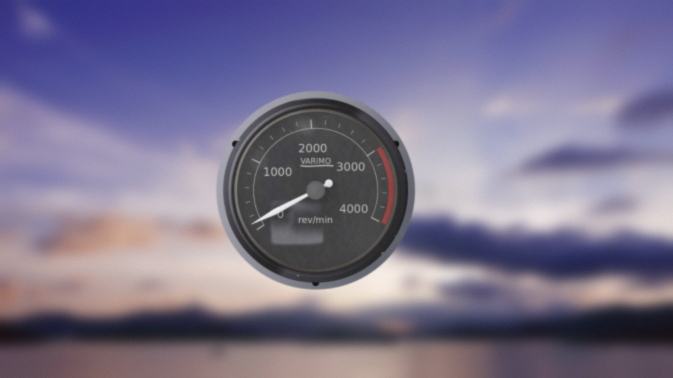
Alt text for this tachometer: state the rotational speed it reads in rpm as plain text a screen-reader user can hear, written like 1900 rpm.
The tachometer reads 100 rpm
